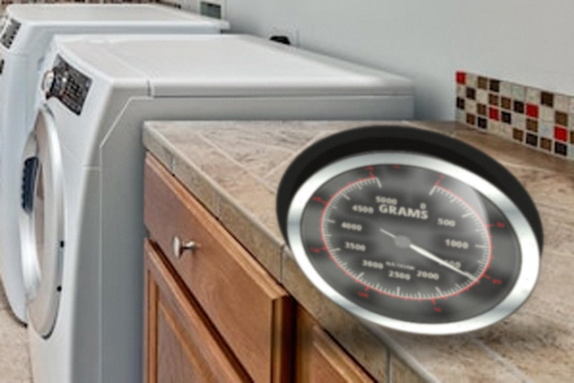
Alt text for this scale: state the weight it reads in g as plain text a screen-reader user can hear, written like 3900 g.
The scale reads 1500 g
